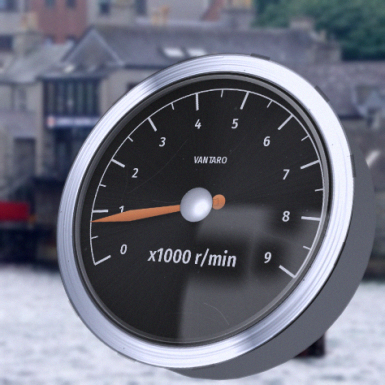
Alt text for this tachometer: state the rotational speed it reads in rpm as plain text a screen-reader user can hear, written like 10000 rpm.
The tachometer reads 750 rpm
